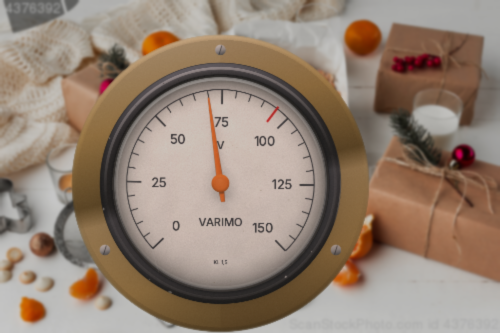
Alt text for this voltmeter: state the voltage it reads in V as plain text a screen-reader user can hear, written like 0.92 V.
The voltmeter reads 70 V
